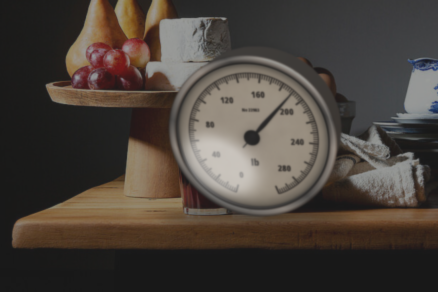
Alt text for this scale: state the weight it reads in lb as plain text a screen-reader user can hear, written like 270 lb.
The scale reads 190 lb
